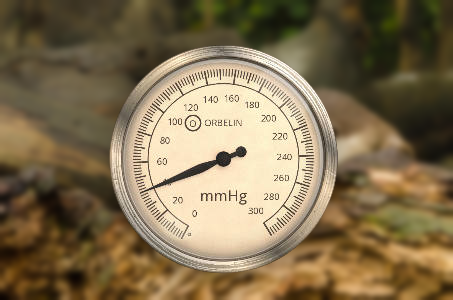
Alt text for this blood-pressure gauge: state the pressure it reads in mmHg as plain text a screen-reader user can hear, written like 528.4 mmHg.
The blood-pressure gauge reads 40 mmHg
